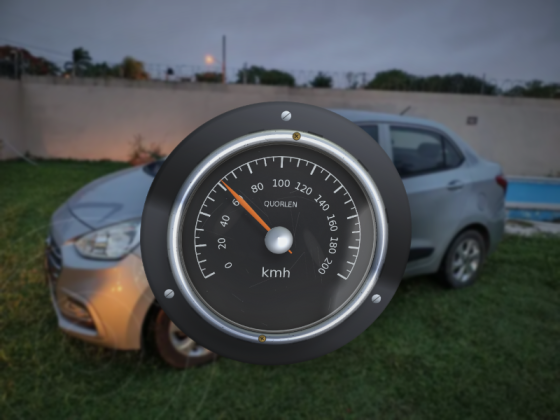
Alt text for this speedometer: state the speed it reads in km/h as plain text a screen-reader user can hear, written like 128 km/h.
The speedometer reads 62.5 km/h
